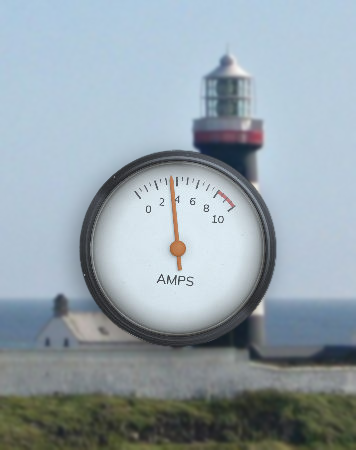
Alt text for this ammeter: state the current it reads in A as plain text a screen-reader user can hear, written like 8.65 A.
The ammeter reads 3.5 A
